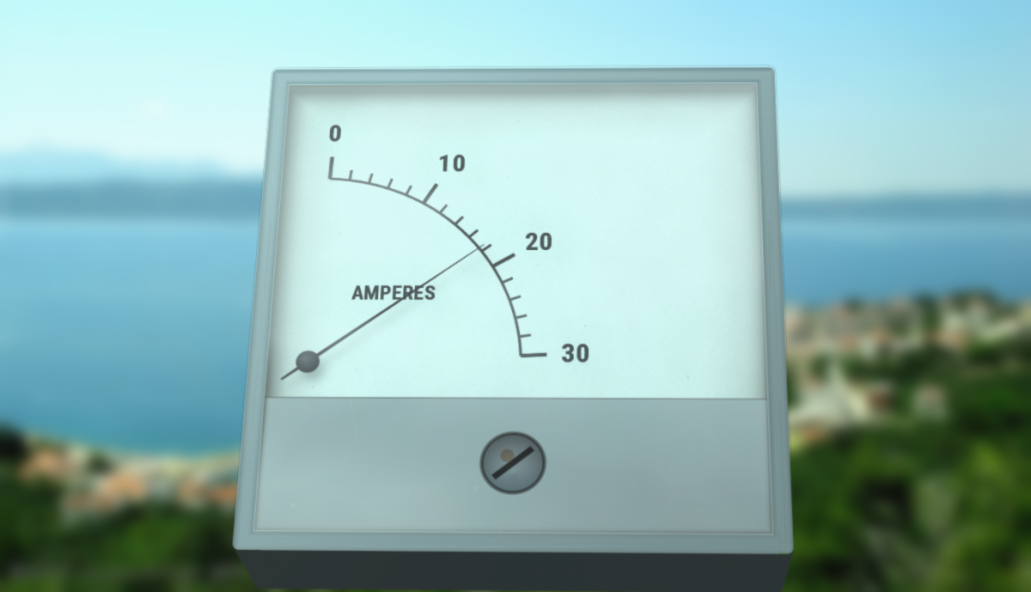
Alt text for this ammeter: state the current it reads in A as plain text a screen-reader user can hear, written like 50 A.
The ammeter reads 18 A
